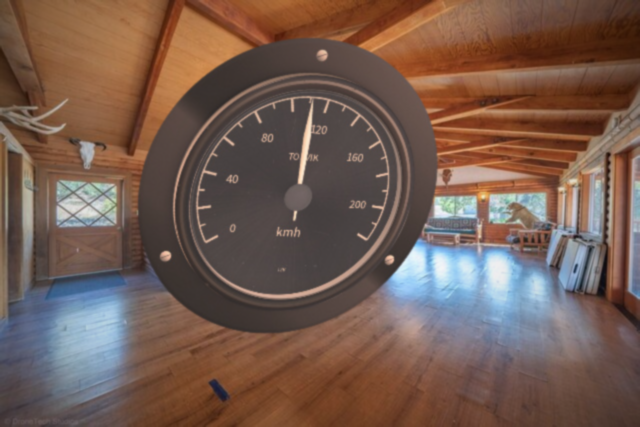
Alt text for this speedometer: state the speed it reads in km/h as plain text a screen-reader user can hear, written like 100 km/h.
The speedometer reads 110 km/h
